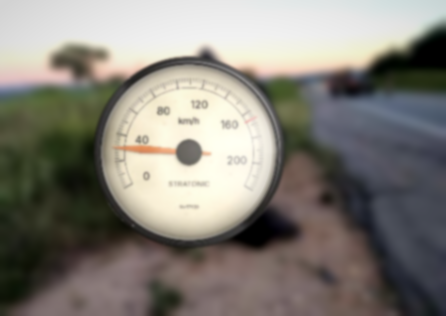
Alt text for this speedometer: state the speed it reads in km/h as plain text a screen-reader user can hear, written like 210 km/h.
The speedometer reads 30 km/h
